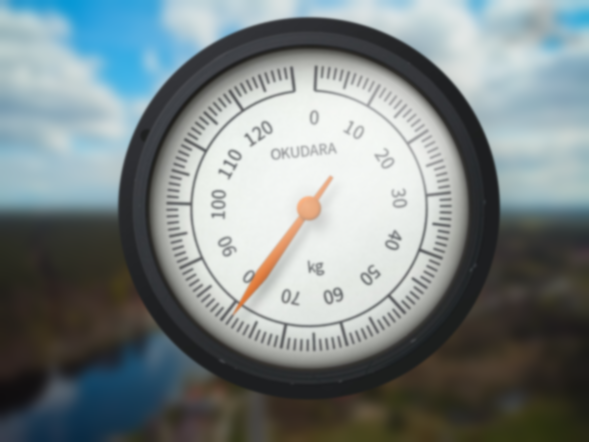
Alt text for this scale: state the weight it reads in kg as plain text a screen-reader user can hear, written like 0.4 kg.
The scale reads 79 kg
